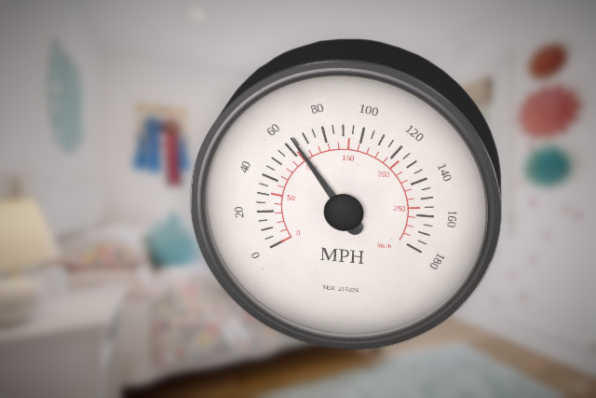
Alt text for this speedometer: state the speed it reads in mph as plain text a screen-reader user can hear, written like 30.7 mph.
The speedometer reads 65 mph
